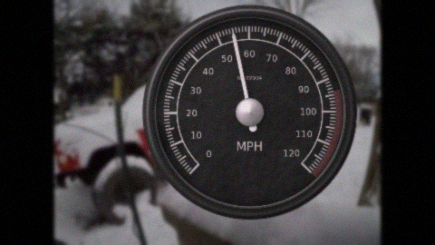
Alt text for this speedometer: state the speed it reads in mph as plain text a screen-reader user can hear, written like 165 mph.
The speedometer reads 55 mph
